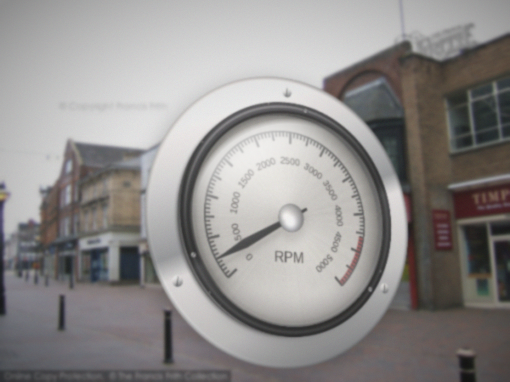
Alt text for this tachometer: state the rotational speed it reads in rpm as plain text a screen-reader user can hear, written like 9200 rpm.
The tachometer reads 250 rpm
